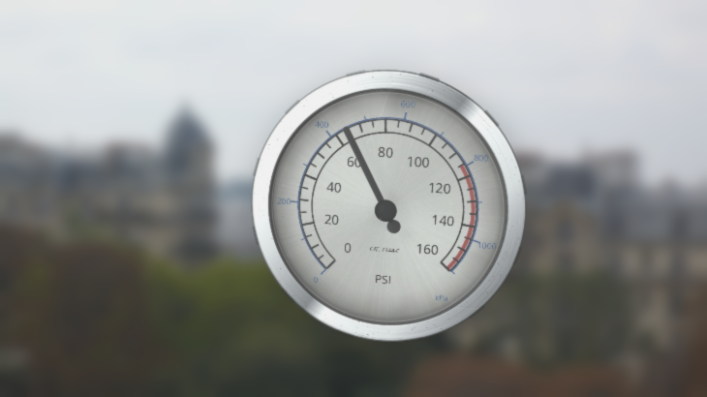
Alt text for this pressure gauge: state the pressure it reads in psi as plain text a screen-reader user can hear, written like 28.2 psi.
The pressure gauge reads 65 psi
